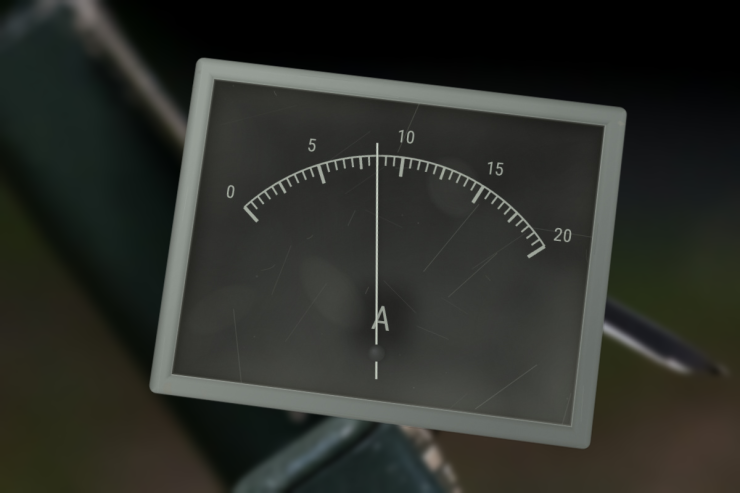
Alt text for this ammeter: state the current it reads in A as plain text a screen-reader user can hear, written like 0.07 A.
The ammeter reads 8.5 A
